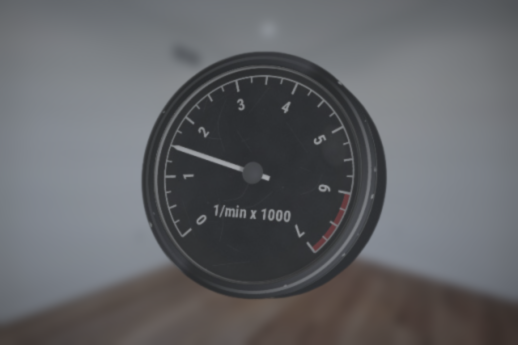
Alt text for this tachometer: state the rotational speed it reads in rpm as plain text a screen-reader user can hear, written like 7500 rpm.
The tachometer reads 1500 rpm
